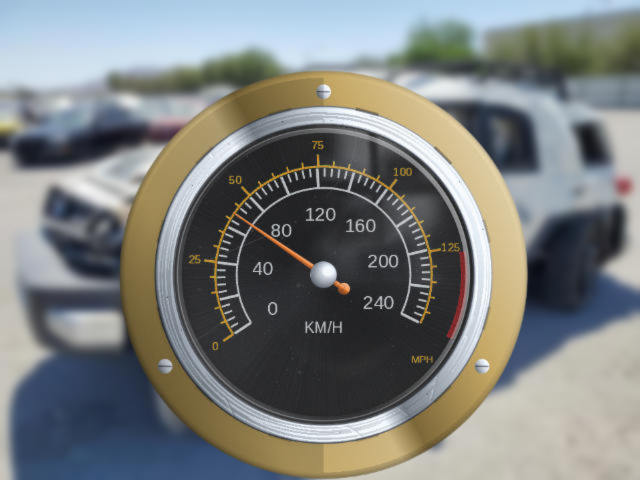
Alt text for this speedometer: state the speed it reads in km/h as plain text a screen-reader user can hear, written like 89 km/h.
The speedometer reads 68 km/h
